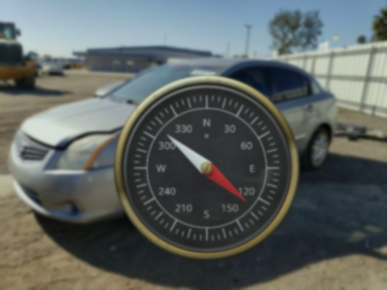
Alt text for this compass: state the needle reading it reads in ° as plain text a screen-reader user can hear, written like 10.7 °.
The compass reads 130 °
